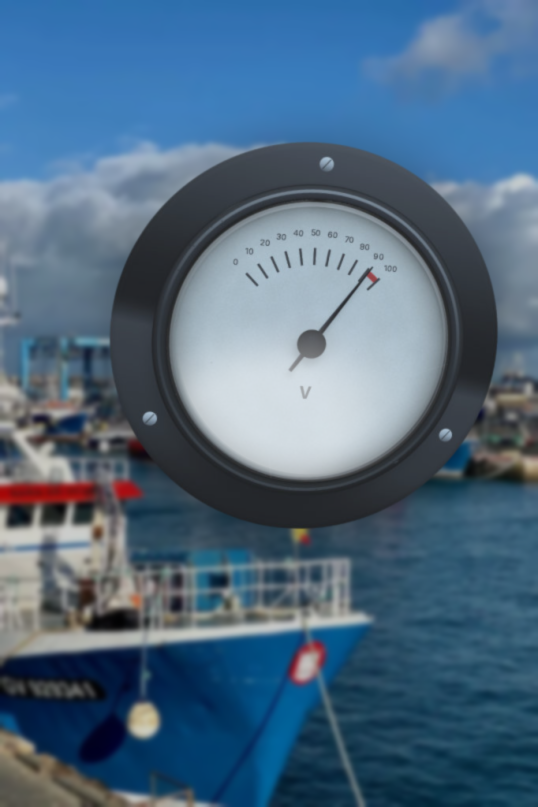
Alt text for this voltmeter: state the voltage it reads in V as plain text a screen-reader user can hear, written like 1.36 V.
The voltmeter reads 90 V
